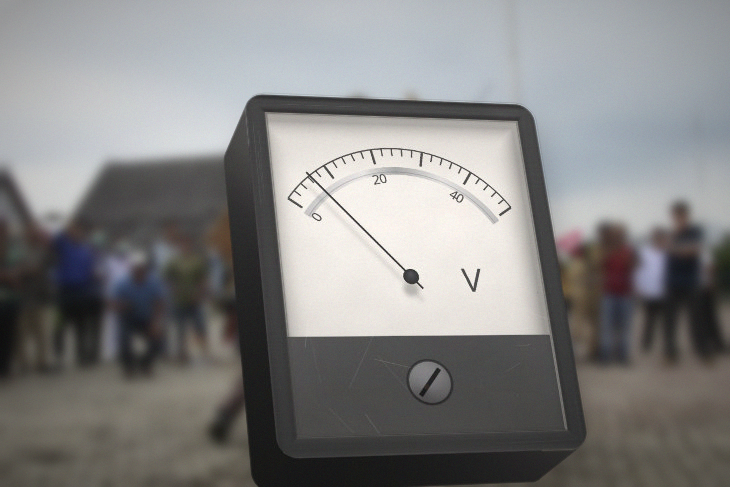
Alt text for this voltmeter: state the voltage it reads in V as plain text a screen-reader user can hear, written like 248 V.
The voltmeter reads 6 V
